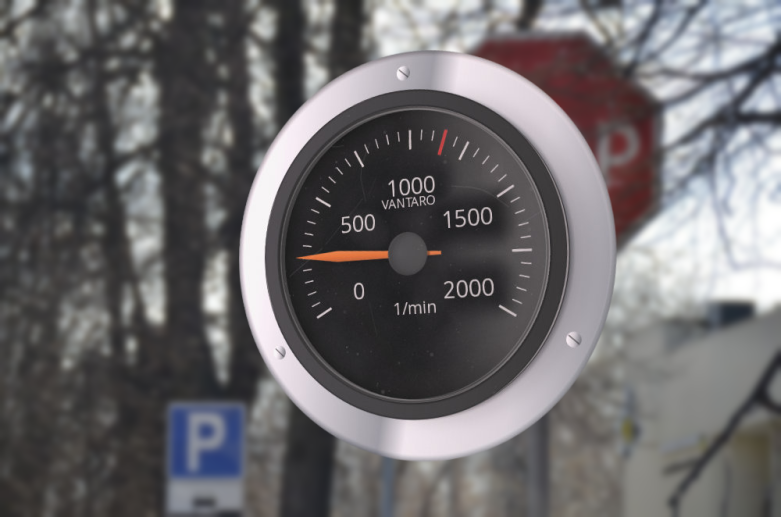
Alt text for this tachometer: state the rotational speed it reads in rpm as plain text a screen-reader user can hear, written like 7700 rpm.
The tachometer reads 250 rpm
